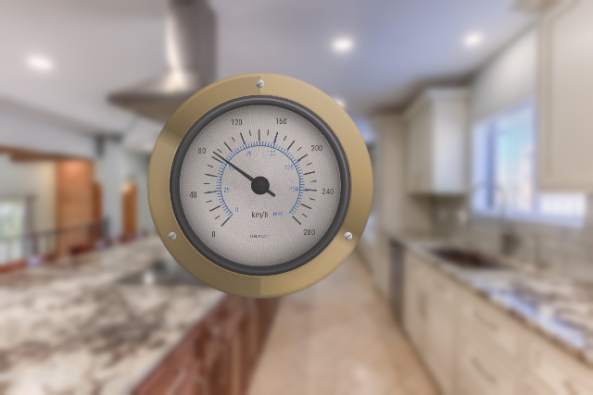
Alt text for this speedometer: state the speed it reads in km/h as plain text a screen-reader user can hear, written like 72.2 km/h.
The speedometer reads 85 km/h
